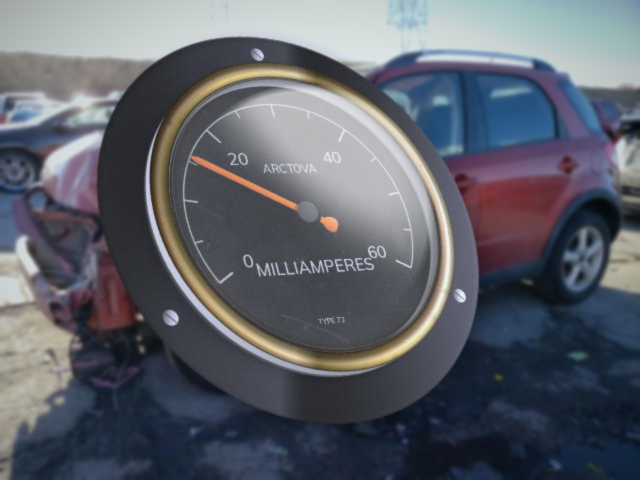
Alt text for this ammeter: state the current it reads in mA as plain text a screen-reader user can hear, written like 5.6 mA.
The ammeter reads 15 mA
